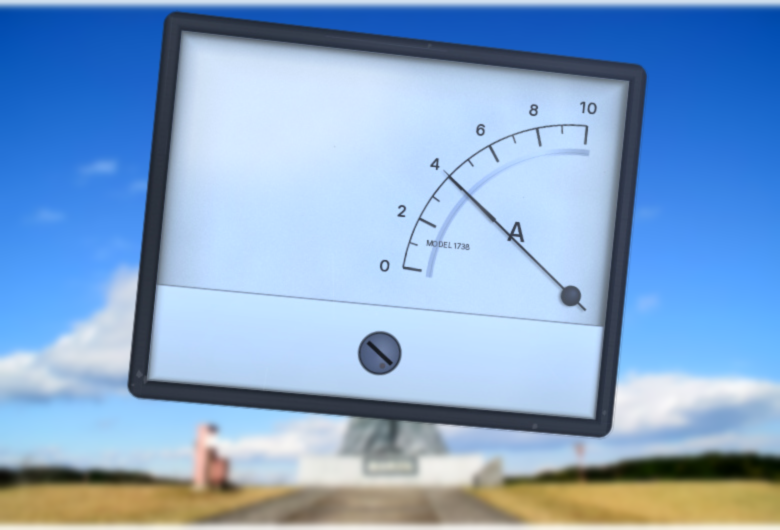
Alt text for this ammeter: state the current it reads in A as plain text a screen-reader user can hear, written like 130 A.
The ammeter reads 4 A
